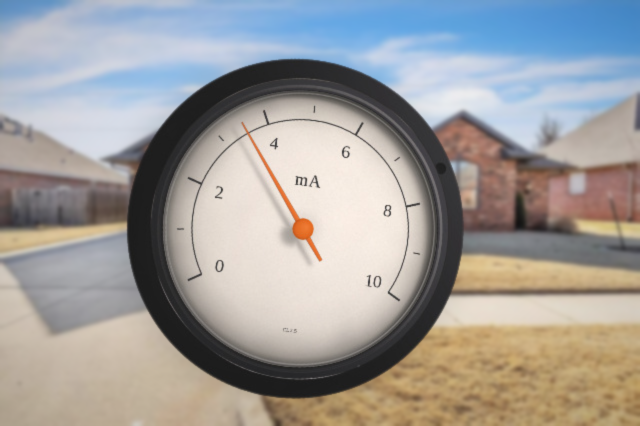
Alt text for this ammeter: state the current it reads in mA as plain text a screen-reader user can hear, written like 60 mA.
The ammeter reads 3.5 mA
